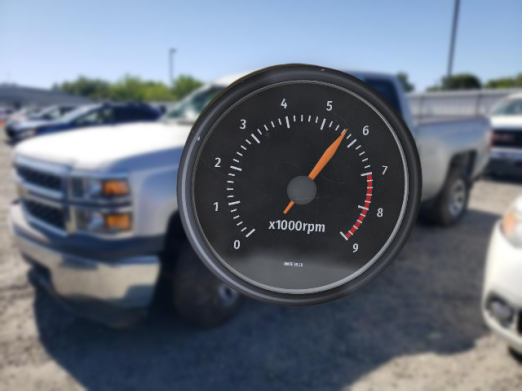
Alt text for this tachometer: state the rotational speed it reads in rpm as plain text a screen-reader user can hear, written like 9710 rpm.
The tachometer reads 5600 rpm
